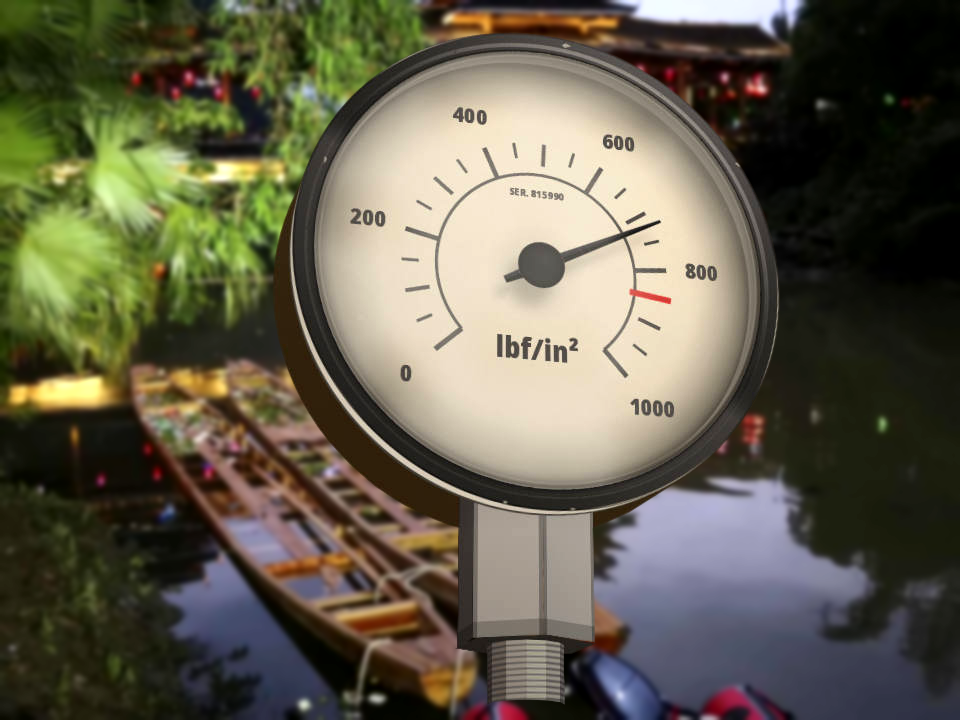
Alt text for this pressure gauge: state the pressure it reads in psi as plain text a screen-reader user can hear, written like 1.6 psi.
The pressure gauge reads 725 psi
